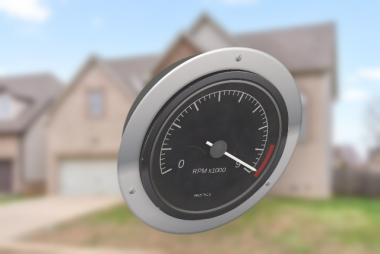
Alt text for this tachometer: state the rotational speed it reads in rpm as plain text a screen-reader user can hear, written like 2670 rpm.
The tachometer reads 8800 rpm
